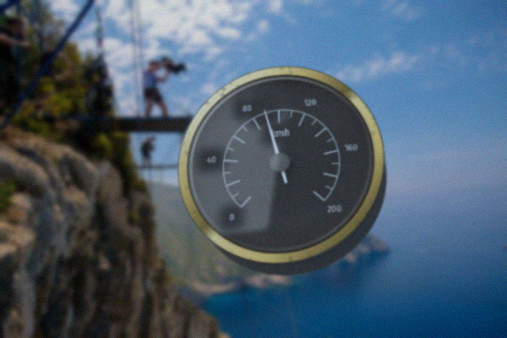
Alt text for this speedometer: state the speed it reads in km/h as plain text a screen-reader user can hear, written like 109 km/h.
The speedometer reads 90 km/h
